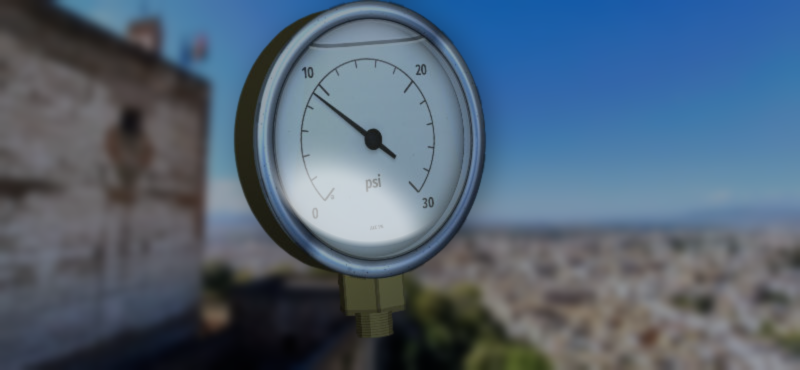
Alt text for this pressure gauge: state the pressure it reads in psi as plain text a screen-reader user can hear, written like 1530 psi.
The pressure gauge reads 9 psi
